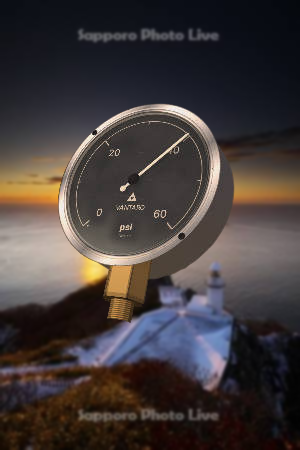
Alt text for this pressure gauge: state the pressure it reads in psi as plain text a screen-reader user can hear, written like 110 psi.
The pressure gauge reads 40 psi
